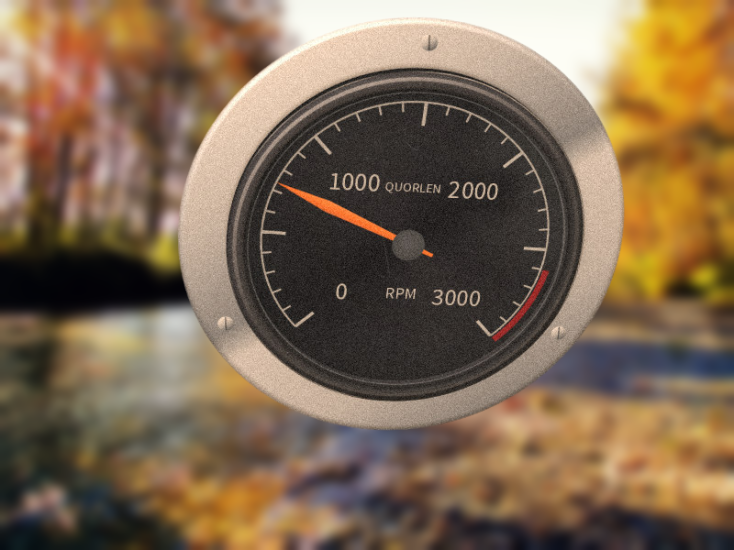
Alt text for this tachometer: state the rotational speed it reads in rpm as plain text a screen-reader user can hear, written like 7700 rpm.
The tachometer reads 750 rpm
